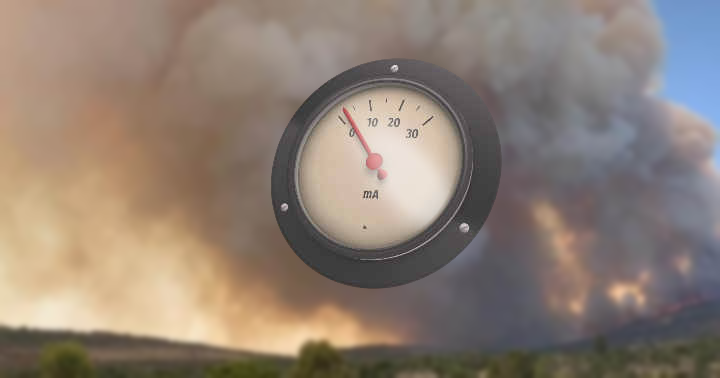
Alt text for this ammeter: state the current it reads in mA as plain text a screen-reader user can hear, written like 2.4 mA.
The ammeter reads 2.5 mA
